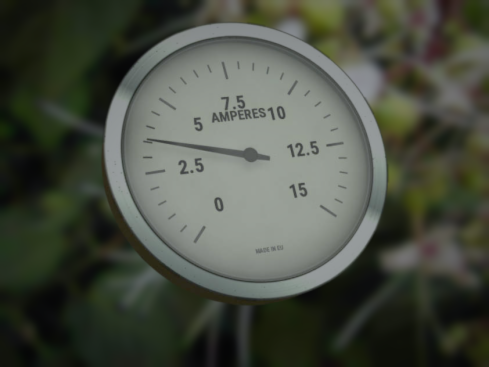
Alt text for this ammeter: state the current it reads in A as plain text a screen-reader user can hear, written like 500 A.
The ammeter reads 3.5 A
